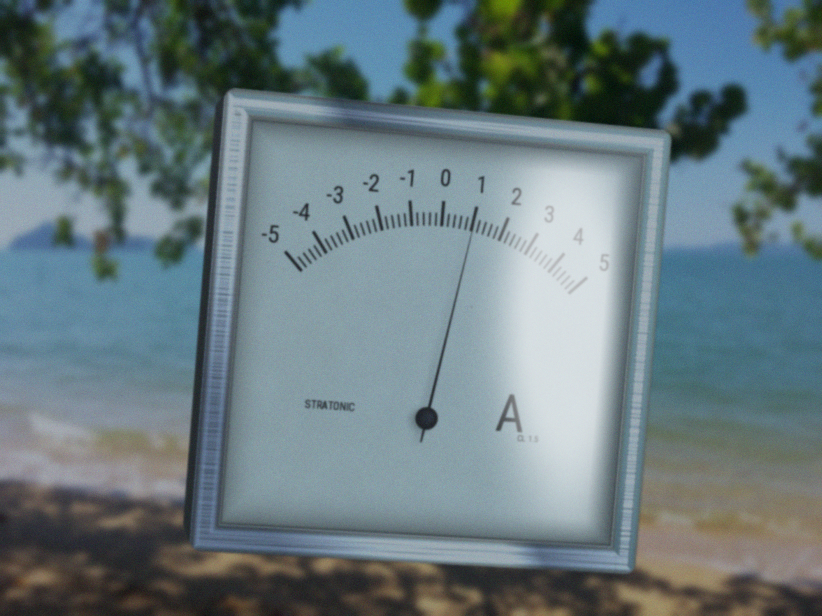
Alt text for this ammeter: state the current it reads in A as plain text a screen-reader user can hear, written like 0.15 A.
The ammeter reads 1 A
